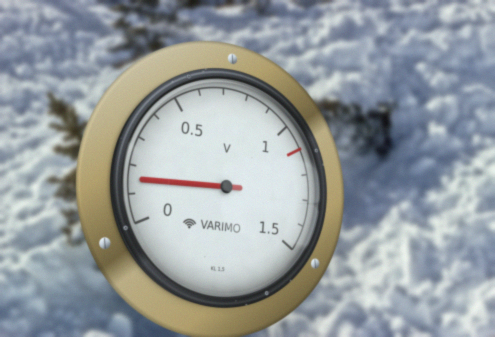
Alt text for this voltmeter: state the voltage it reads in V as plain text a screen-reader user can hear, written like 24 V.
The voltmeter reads 0.15 V
